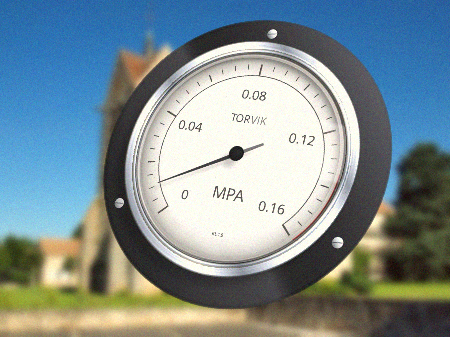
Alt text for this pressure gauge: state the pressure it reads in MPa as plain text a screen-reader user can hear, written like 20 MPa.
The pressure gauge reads 0.01 MPa
